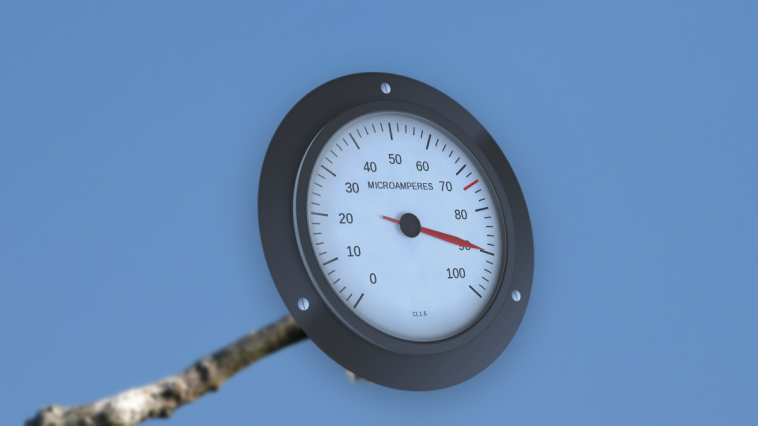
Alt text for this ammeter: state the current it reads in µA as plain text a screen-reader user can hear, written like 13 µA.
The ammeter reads 90 µA
